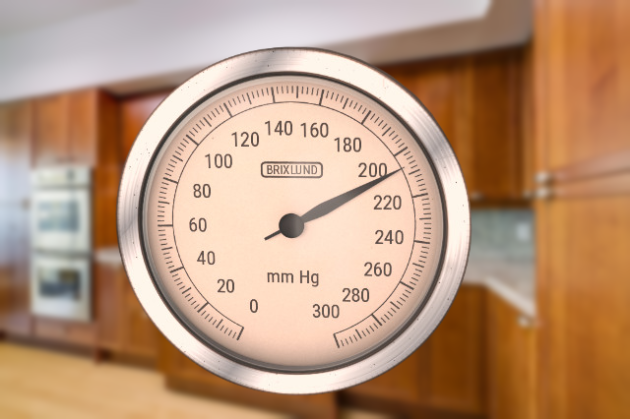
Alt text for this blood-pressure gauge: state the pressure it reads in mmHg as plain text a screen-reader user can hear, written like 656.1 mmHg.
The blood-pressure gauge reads 206 mmHg
